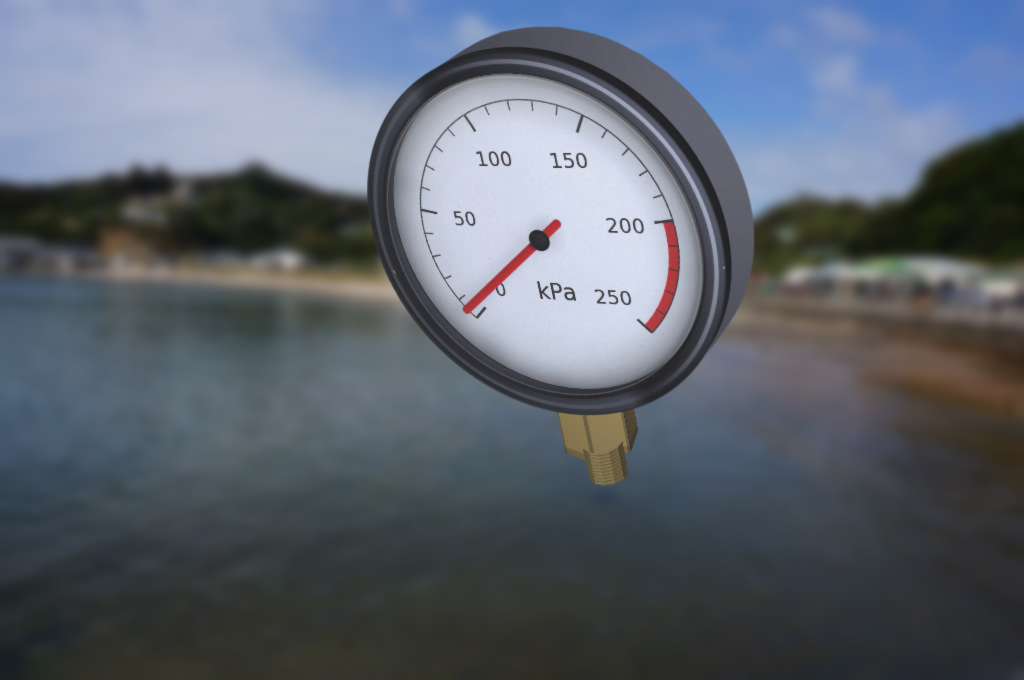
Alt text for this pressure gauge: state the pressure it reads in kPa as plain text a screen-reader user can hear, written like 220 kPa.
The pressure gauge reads 5 kPa
